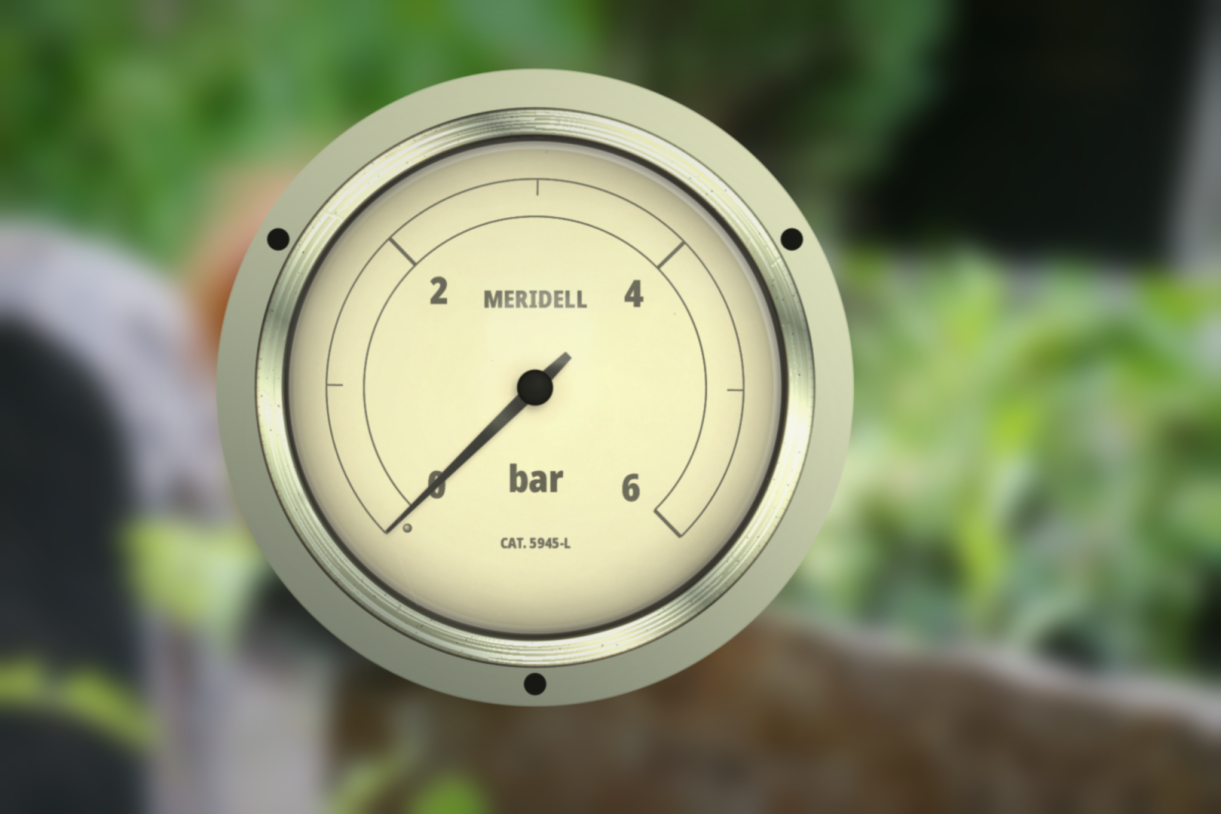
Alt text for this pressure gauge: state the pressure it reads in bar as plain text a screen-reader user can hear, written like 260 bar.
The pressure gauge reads 0 bar
